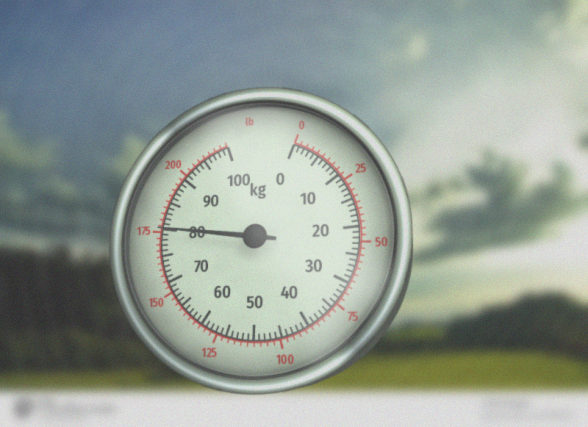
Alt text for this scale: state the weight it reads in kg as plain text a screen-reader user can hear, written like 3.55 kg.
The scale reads 80 kg
